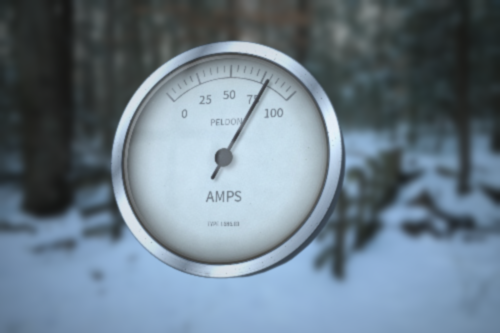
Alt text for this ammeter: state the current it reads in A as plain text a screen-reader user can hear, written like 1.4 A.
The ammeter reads 80 A
